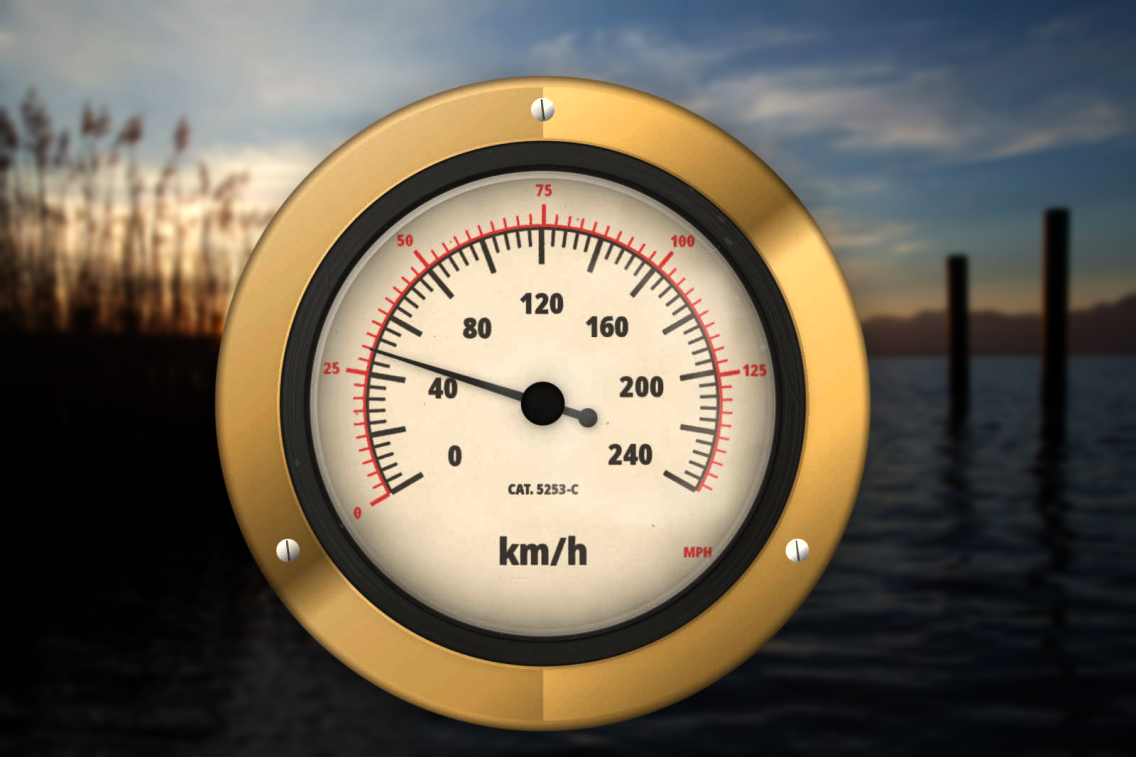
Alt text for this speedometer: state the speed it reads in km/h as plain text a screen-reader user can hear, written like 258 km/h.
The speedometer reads 48 km/h
